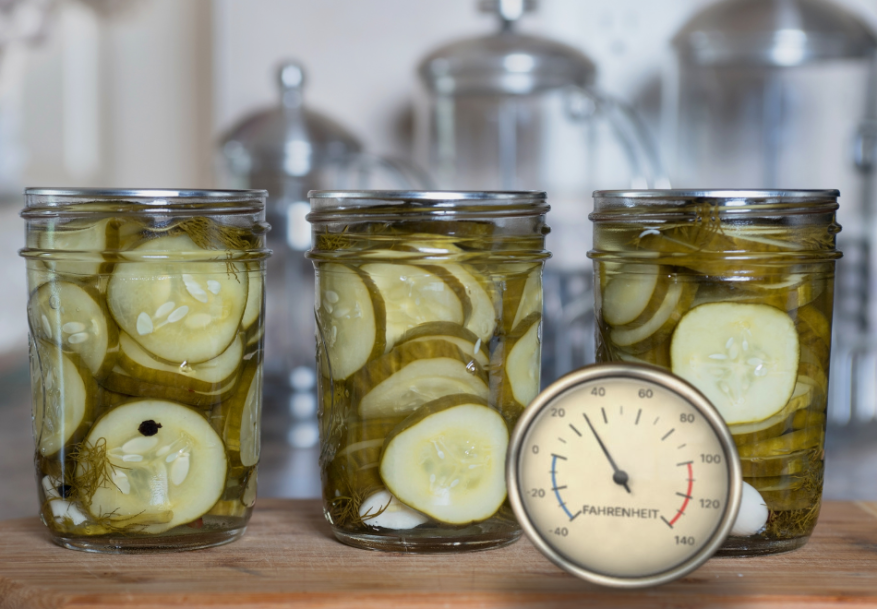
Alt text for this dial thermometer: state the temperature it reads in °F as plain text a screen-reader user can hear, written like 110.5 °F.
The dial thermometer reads 30 °F
